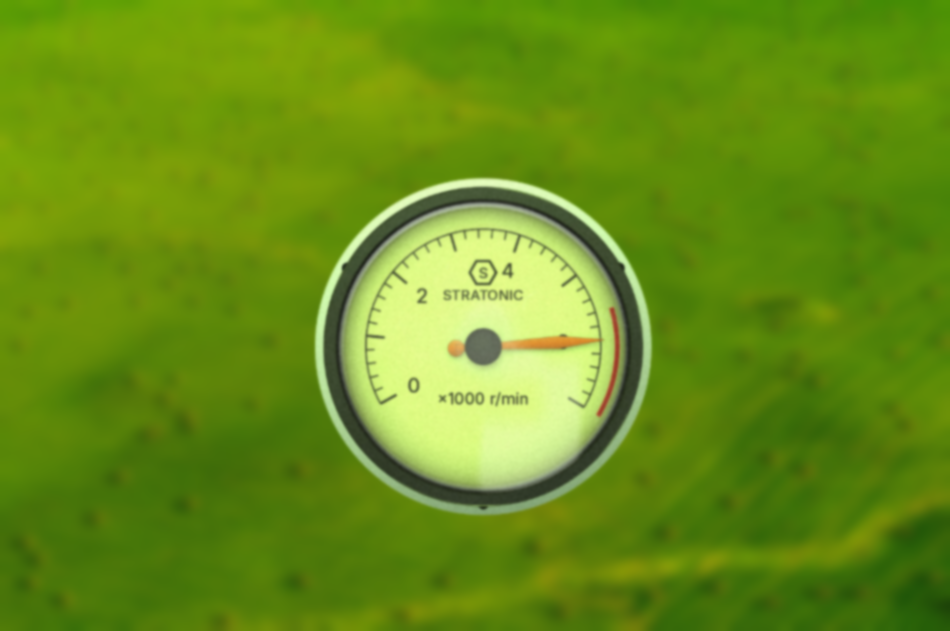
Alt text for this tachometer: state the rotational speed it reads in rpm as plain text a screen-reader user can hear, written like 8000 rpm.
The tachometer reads 6000 rpm
